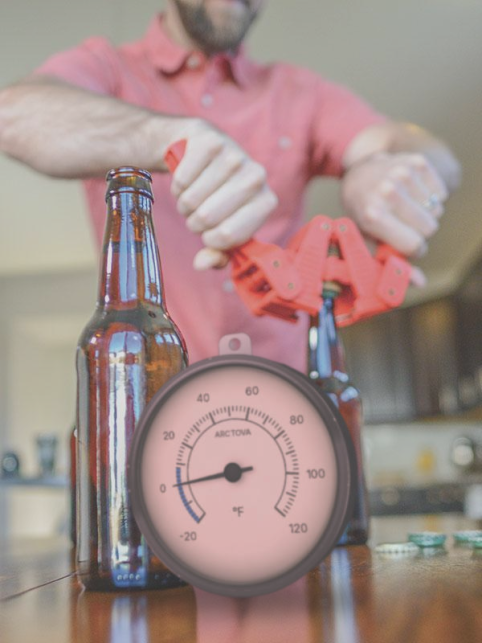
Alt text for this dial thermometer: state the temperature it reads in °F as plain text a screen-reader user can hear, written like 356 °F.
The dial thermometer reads 0 °F
